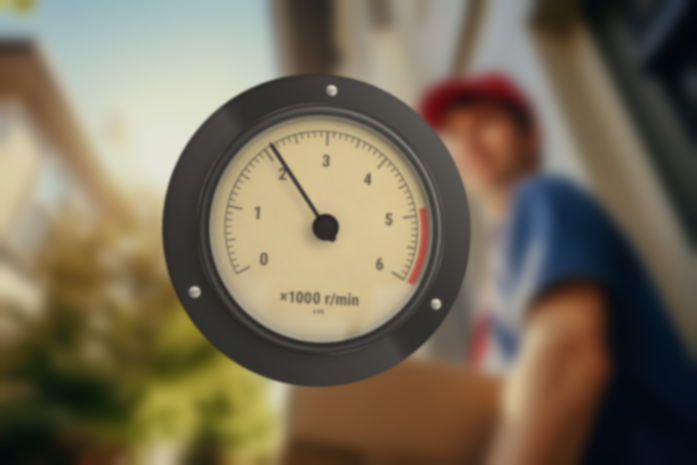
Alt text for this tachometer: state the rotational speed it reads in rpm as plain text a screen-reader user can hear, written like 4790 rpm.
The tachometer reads 2100 rpm
